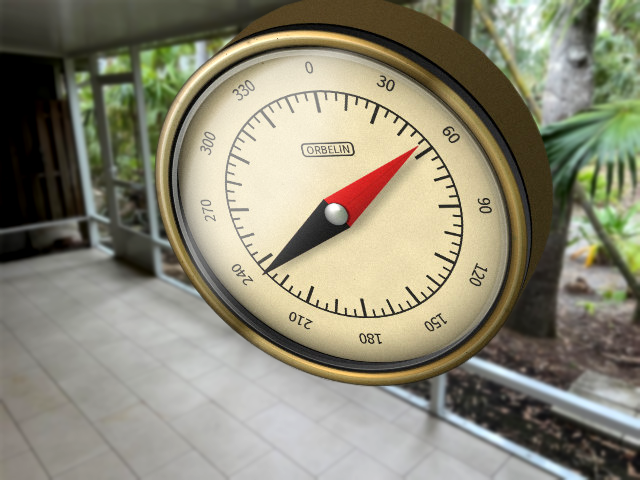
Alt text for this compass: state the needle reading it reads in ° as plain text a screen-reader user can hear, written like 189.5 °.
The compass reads 55 °
